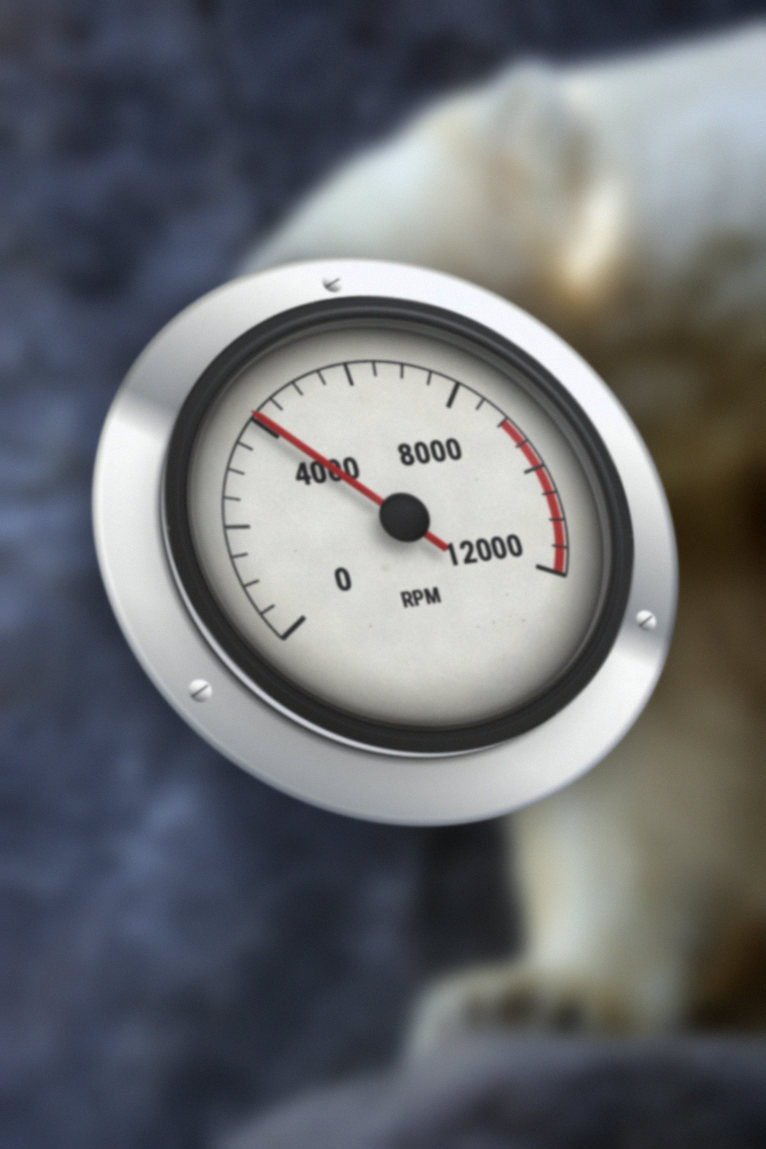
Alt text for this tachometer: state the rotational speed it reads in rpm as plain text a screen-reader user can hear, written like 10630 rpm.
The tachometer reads 4000 rpm
